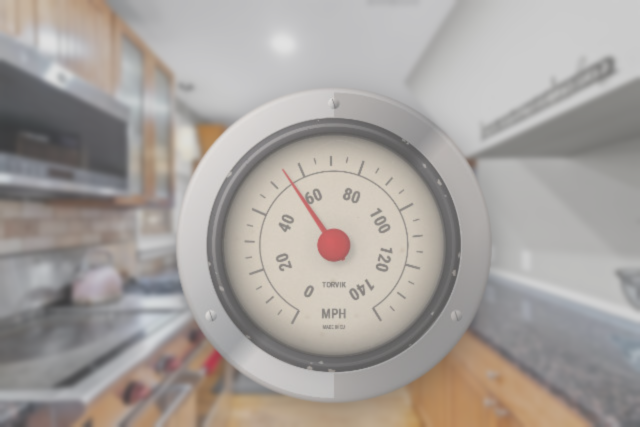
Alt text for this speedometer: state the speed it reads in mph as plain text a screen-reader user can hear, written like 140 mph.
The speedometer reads 55 mph
